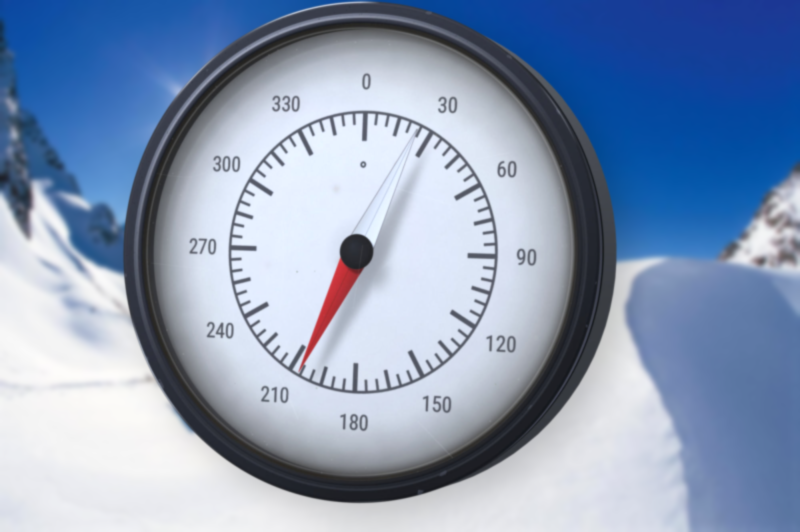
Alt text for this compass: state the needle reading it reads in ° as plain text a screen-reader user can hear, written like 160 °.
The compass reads 205 °
